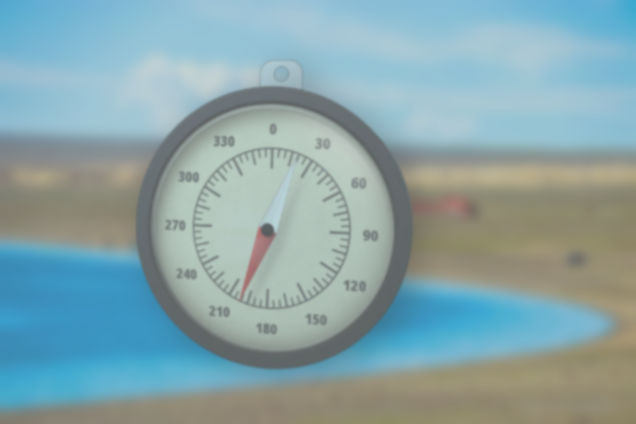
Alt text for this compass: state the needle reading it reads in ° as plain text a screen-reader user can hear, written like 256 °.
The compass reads 200 °
